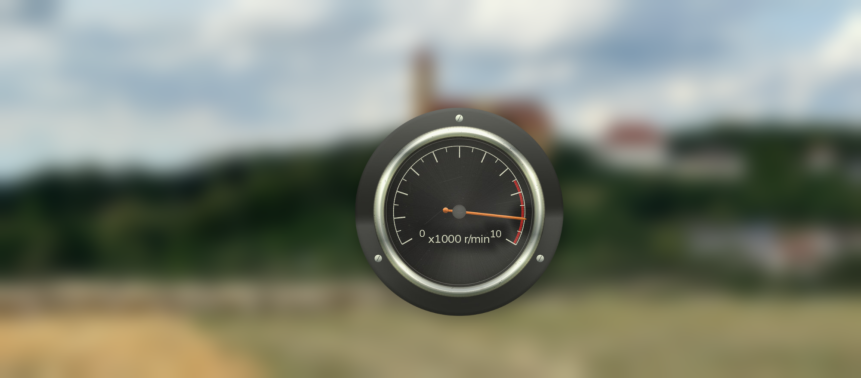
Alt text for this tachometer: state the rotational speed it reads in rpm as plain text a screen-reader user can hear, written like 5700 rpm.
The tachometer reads 9000 rpm
